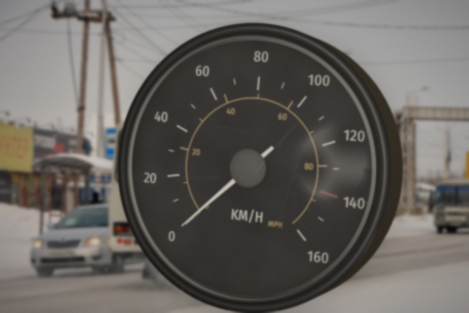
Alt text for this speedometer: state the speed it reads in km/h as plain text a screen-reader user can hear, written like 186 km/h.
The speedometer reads 0 km/h
